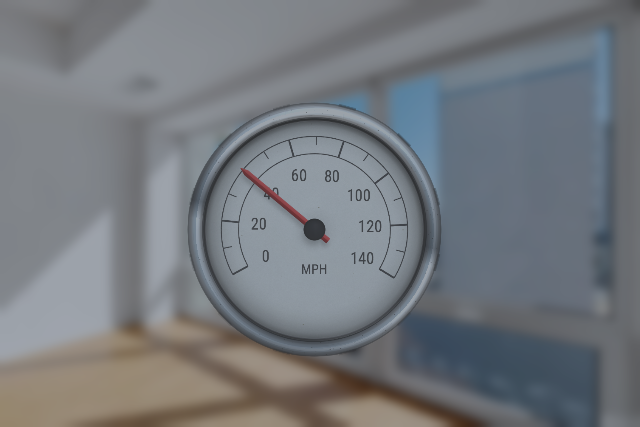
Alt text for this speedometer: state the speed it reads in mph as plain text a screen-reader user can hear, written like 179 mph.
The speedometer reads 40 mph
